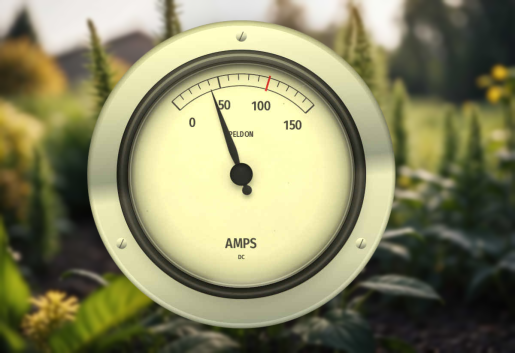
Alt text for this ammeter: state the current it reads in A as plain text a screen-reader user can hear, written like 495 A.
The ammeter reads 40 A
